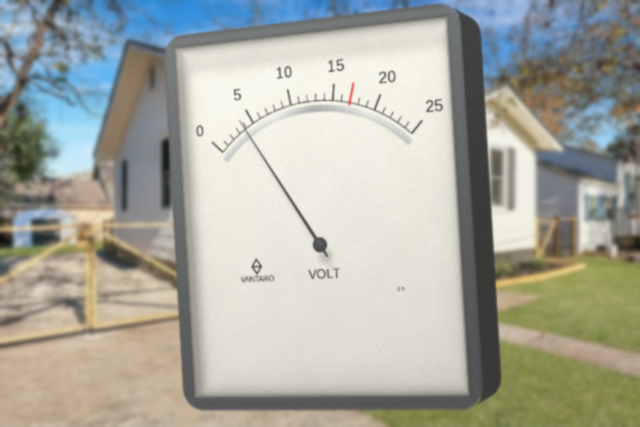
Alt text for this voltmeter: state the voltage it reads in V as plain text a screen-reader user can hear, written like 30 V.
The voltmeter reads 4 V
